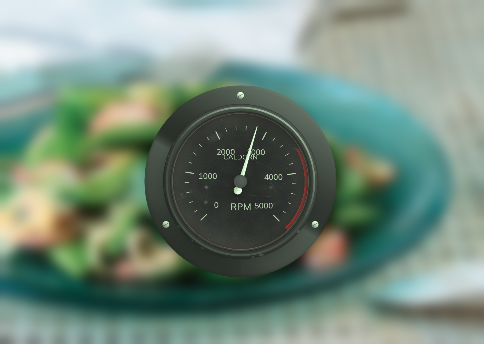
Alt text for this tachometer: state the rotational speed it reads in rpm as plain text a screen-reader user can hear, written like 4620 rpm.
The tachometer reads 2800 rpm
